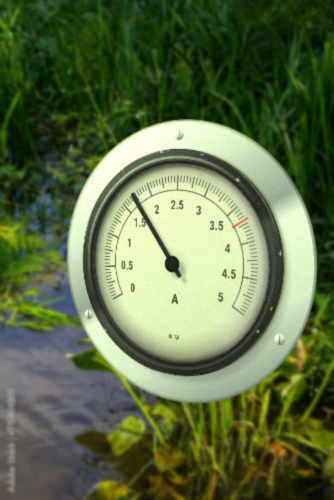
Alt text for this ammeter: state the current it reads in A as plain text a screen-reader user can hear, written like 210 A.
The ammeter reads 1.75 A
